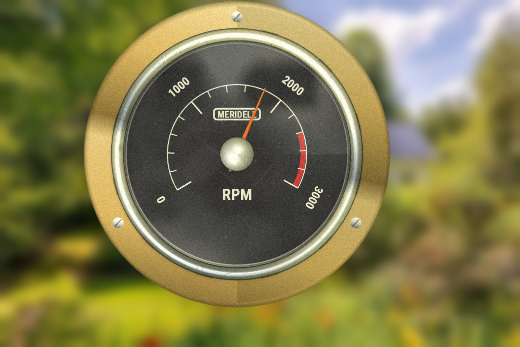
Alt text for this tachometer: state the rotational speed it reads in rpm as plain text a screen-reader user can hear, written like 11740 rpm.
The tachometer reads 1800 rpm
